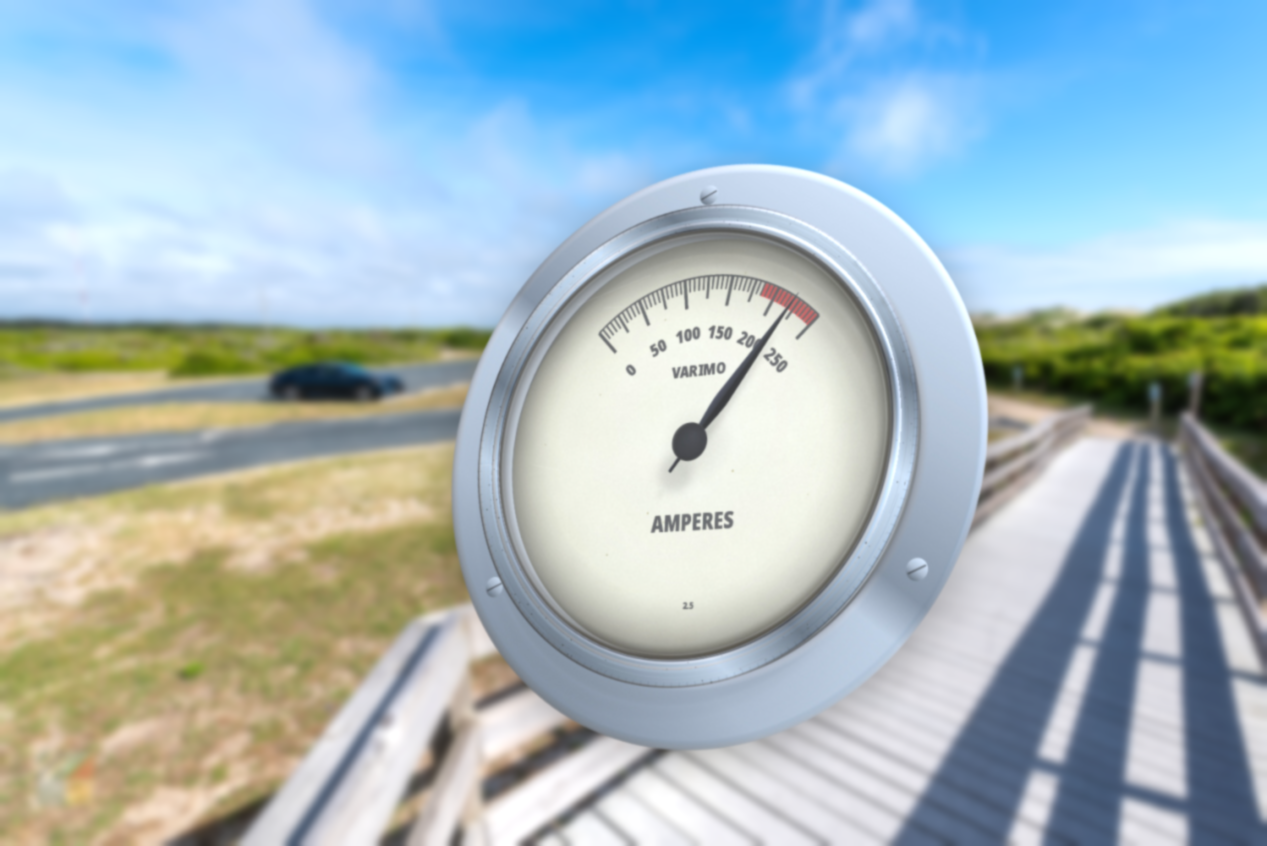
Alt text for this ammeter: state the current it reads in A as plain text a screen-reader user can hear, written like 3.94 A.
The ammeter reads 225 A
